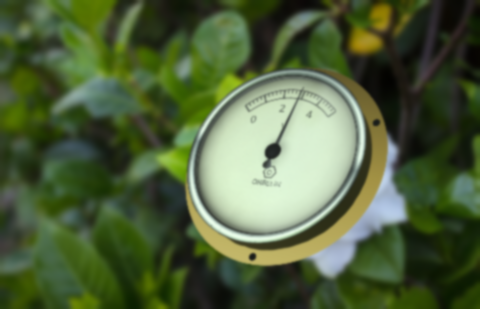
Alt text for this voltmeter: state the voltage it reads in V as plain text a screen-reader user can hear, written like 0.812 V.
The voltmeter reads 3 V
